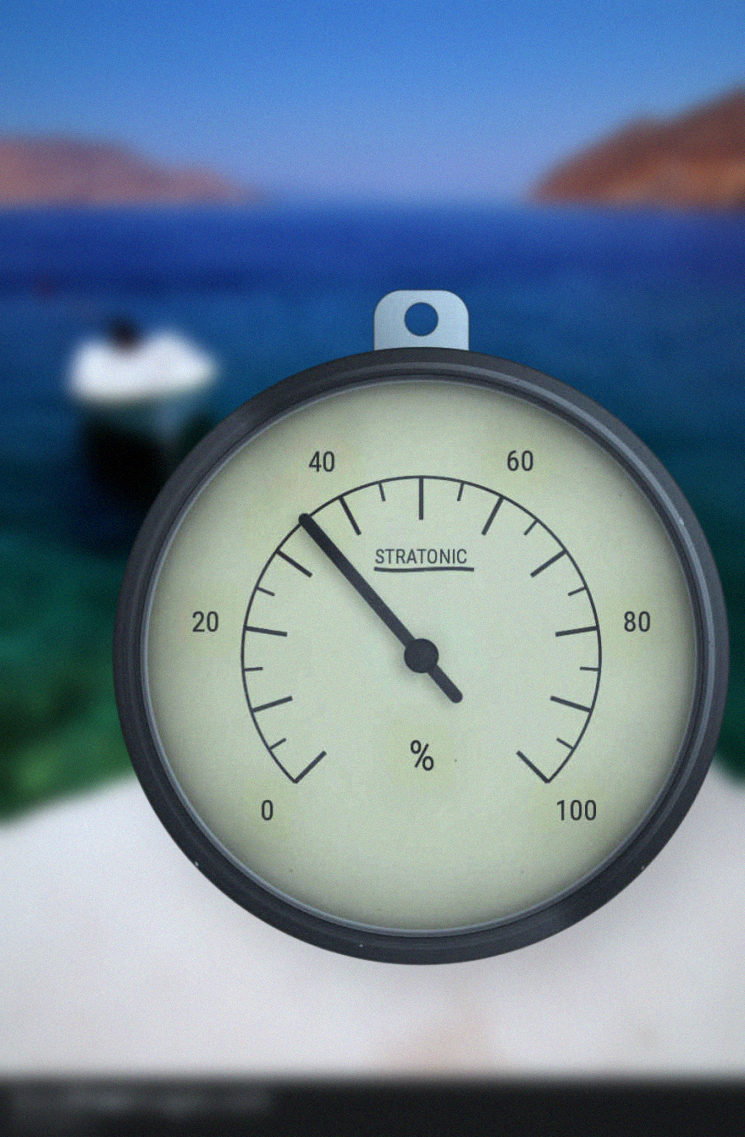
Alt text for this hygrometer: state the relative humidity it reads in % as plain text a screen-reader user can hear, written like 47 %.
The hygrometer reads 35 %
